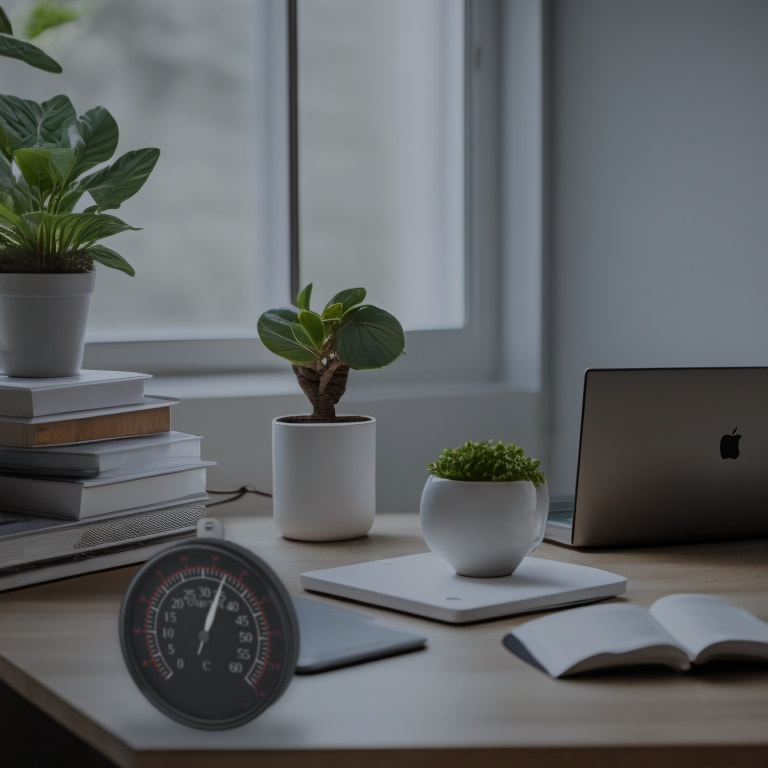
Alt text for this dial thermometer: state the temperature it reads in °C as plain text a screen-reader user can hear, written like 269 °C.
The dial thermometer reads 35 °C
